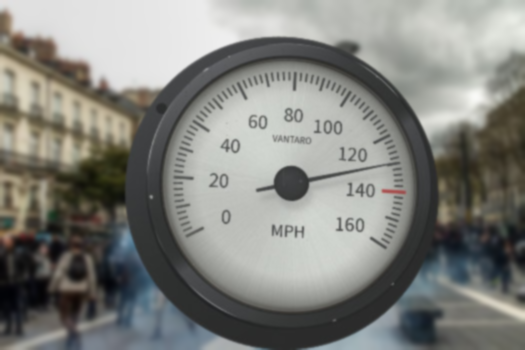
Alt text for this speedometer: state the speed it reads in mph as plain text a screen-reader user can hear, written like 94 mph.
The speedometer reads 130 mph
